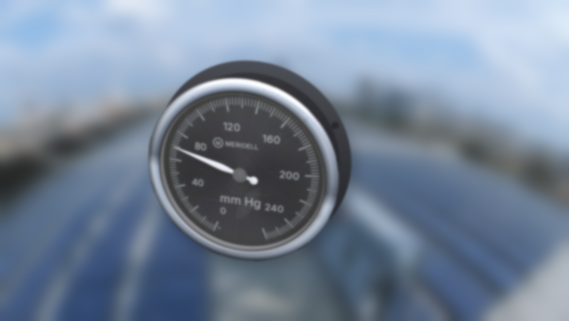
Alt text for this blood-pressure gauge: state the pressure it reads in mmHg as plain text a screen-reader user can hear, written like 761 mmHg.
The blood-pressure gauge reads 70 mmHg
